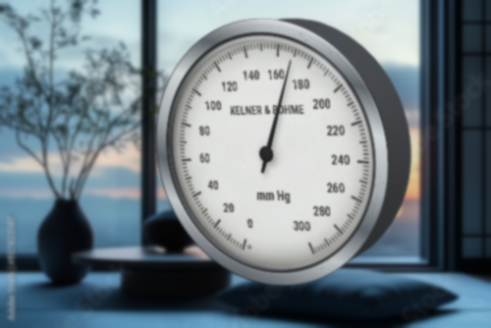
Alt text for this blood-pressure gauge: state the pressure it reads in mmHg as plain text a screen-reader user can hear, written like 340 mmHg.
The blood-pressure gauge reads 170 mmHg
